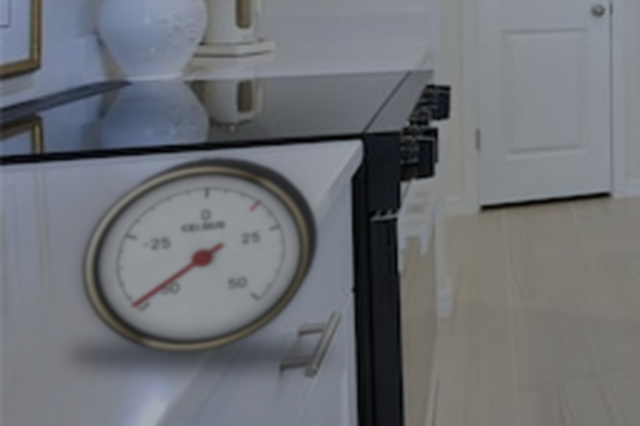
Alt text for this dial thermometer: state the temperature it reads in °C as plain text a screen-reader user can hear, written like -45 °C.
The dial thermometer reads -47.5 °C
